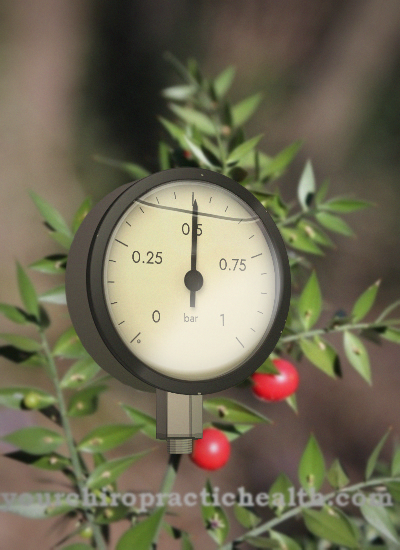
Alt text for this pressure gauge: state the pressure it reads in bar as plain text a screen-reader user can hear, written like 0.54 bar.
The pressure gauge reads 0.5 bar
